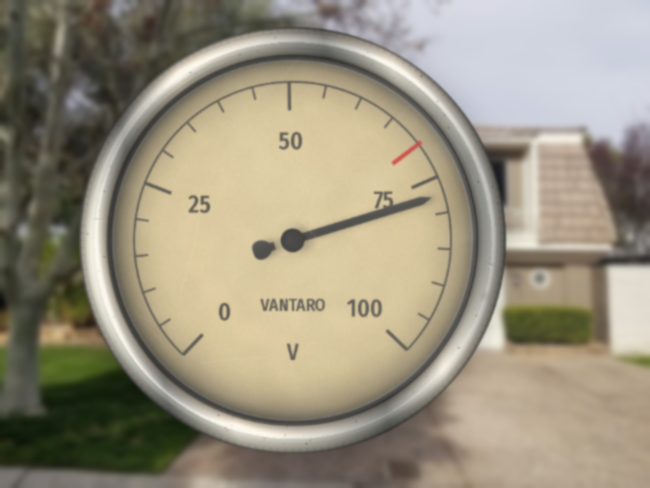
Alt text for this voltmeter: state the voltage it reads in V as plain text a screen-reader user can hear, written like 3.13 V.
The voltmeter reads 77.5 V
